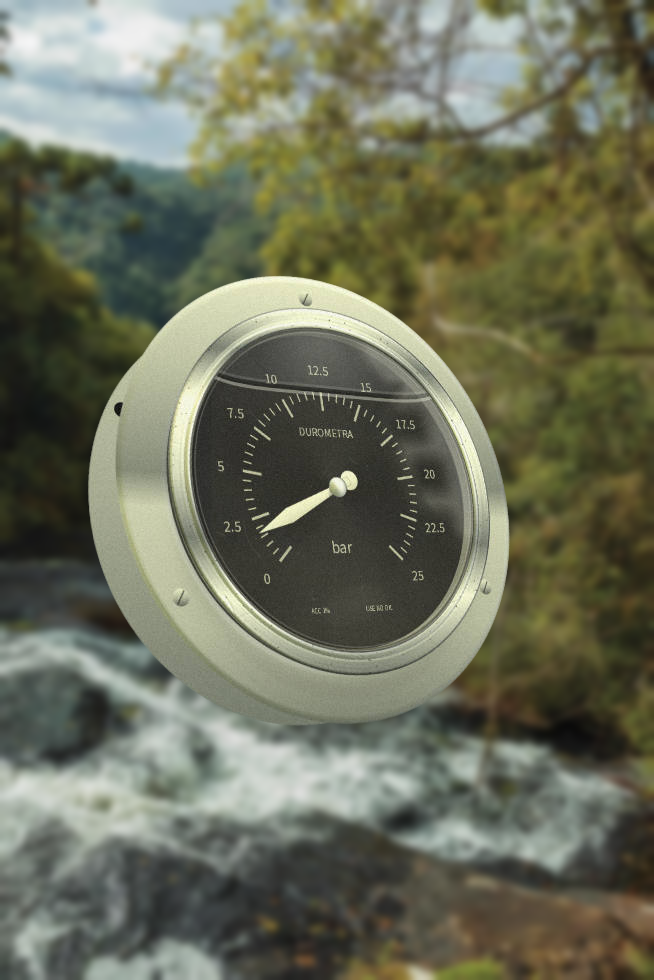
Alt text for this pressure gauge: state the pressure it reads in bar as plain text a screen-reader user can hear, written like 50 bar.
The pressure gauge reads 1.75 bar
